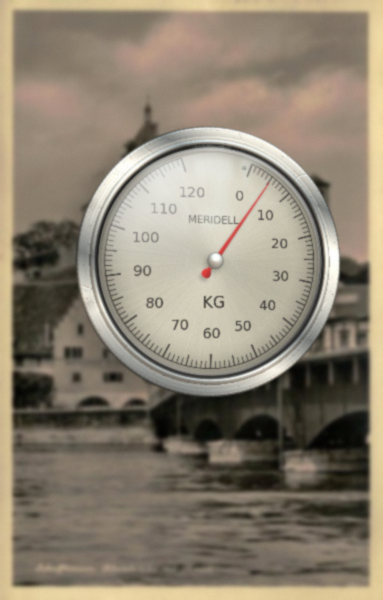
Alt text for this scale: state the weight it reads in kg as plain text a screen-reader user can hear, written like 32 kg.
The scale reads 5 kg
